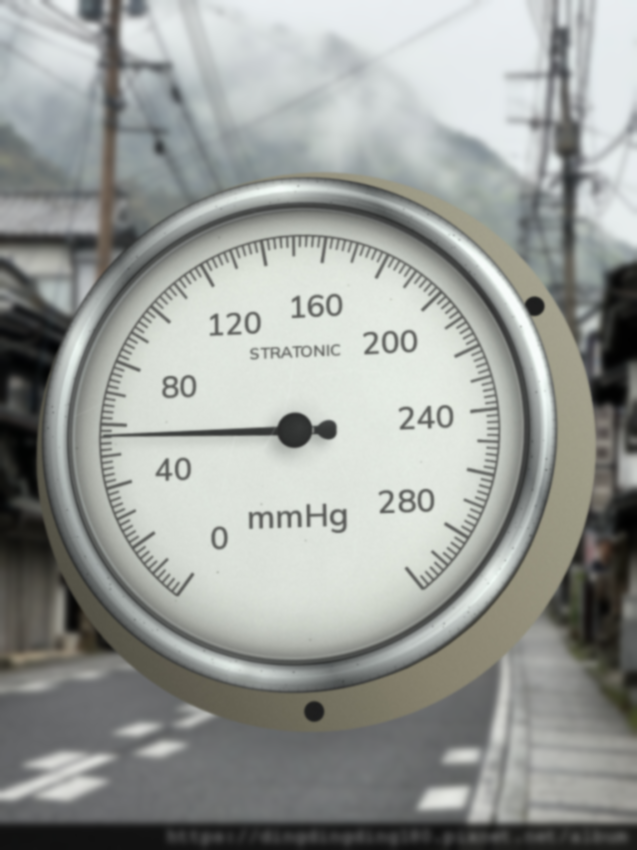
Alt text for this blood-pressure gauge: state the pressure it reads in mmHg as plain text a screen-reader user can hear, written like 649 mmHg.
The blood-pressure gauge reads 56 mmHg
